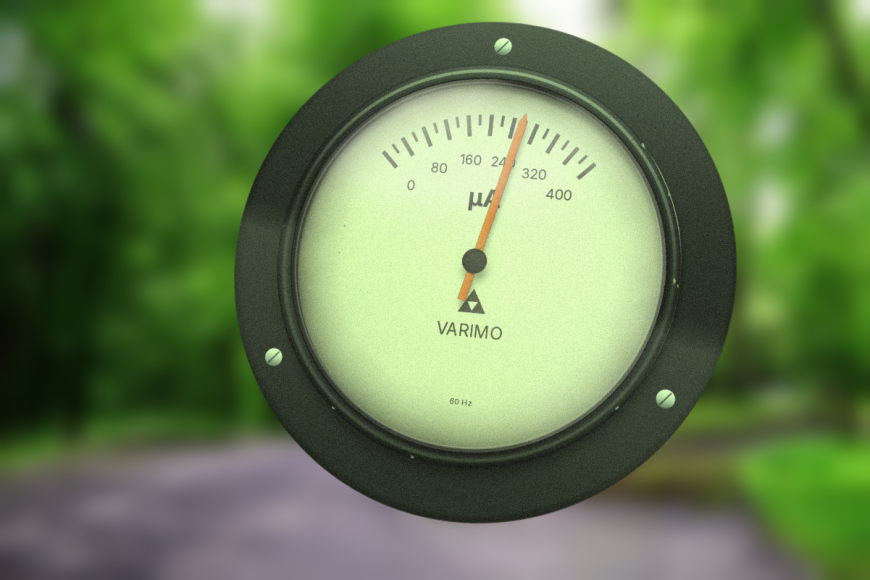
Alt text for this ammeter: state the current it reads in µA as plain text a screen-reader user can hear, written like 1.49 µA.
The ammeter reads 260 µA
